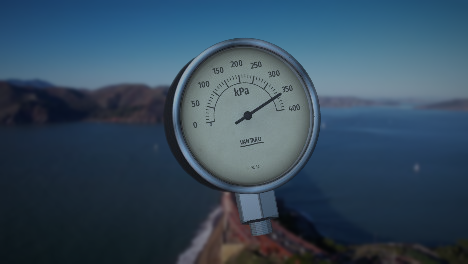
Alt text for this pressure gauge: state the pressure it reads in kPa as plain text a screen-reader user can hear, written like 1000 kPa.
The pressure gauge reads 350 kPa
